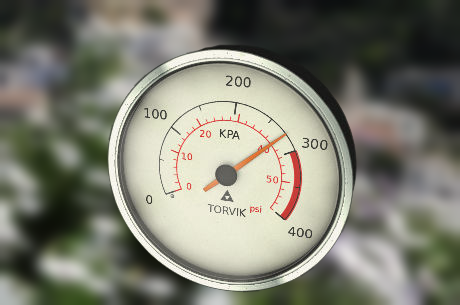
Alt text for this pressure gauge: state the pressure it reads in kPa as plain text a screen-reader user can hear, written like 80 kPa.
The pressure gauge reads 275 kPa
